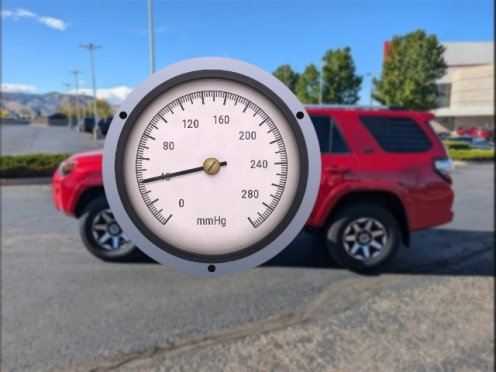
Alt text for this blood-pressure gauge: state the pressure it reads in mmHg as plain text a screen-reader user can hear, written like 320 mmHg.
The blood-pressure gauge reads 40 mmHg
